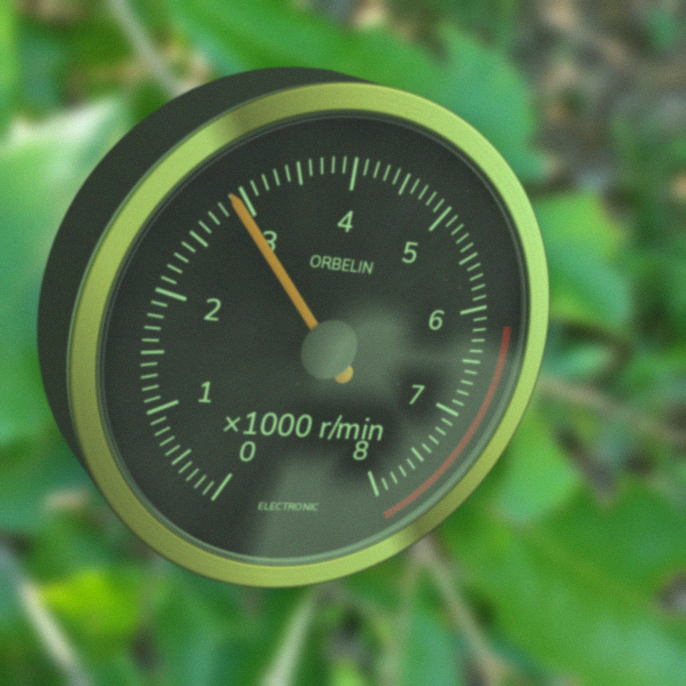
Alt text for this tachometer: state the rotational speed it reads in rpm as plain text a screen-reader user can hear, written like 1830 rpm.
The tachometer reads 2900 rpm
